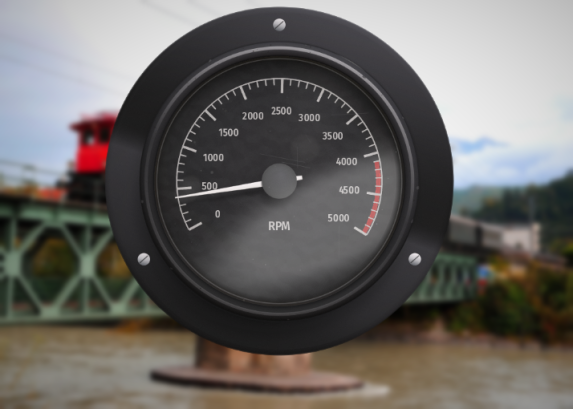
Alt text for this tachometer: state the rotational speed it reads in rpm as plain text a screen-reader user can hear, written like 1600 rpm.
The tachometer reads 400 rpm
